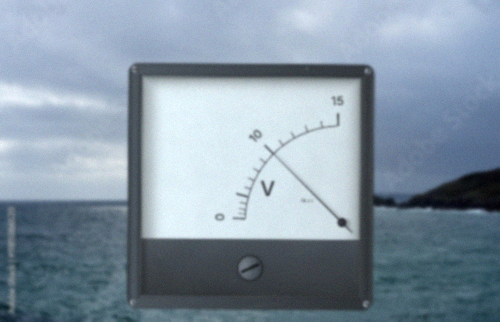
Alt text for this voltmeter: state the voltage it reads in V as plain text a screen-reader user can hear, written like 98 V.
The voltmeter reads 10 V
